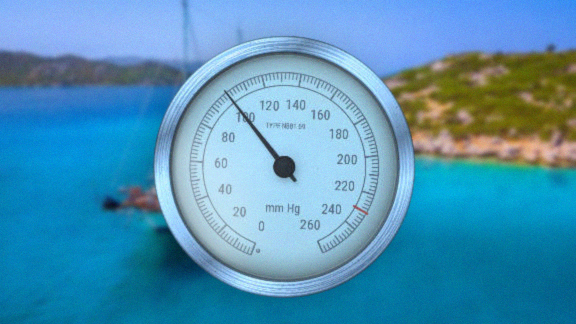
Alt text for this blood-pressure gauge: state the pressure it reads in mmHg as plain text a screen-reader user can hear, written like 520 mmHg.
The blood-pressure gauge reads 100 mmHg
